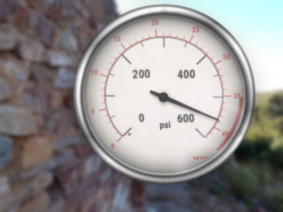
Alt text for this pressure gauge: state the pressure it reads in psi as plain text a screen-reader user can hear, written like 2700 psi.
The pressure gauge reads 550 psi
